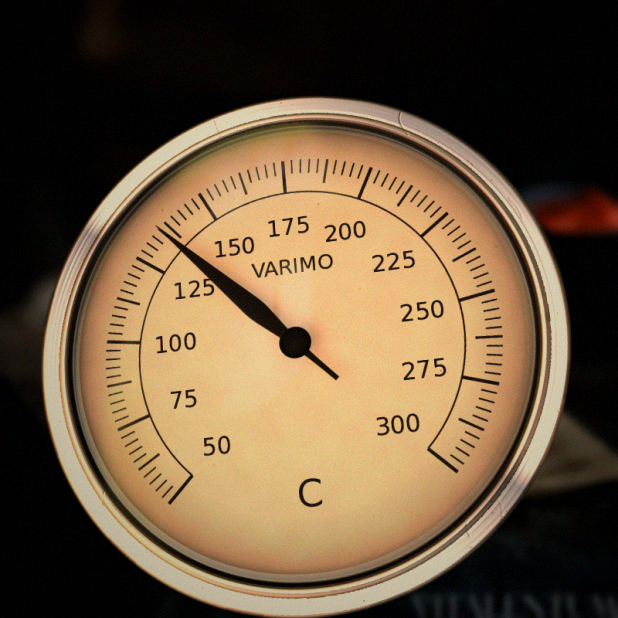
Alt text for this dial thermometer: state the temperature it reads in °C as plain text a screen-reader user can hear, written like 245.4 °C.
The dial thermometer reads 135 °C
